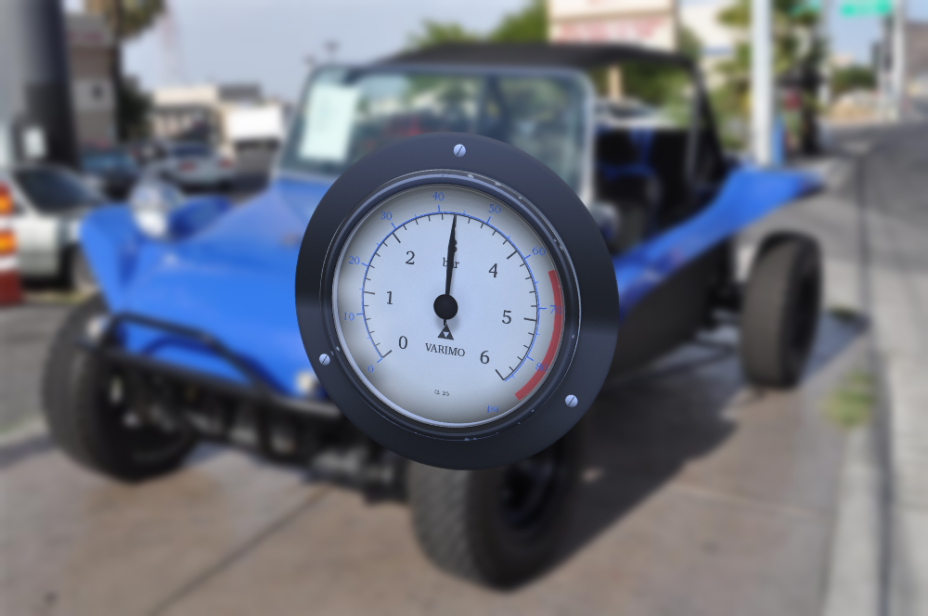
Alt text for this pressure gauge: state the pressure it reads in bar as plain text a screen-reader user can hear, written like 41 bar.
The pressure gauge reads 3 bar
